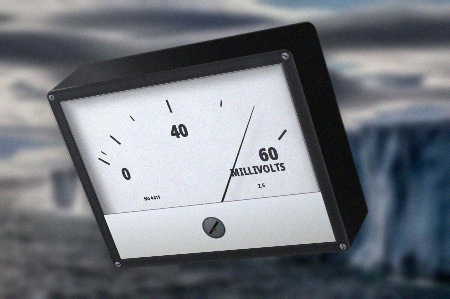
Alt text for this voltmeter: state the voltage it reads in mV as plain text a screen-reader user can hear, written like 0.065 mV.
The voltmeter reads 55 mV
